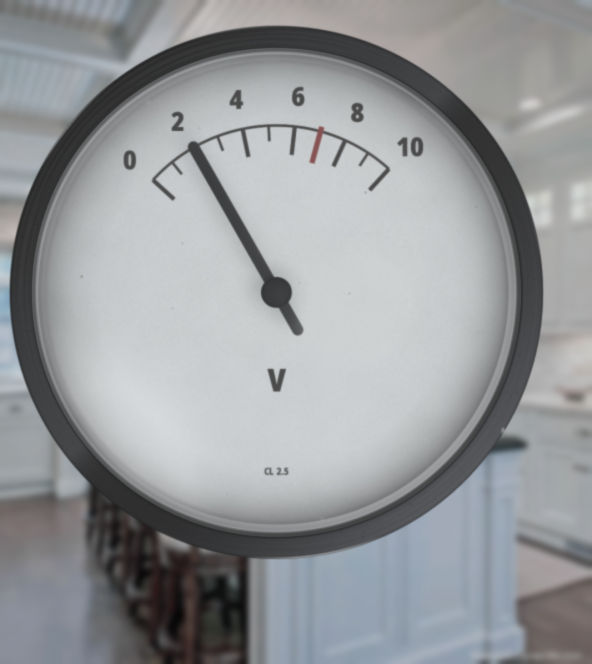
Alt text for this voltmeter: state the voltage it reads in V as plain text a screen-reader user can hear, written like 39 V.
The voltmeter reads 2 V
